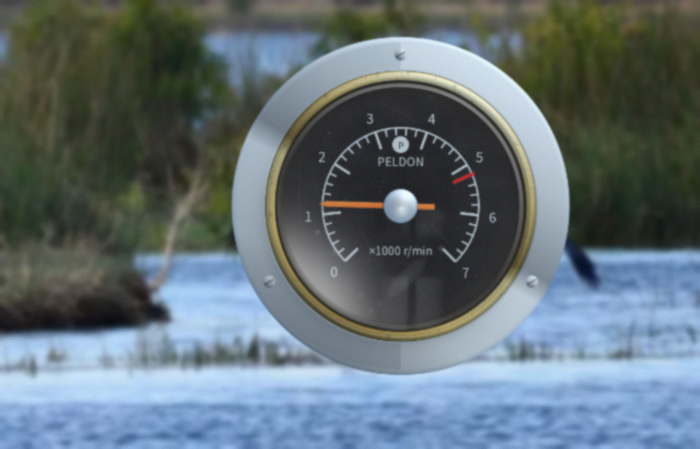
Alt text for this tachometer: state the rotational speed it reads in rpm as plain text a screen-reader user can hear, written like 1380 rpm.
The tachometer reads 1200 rpm
